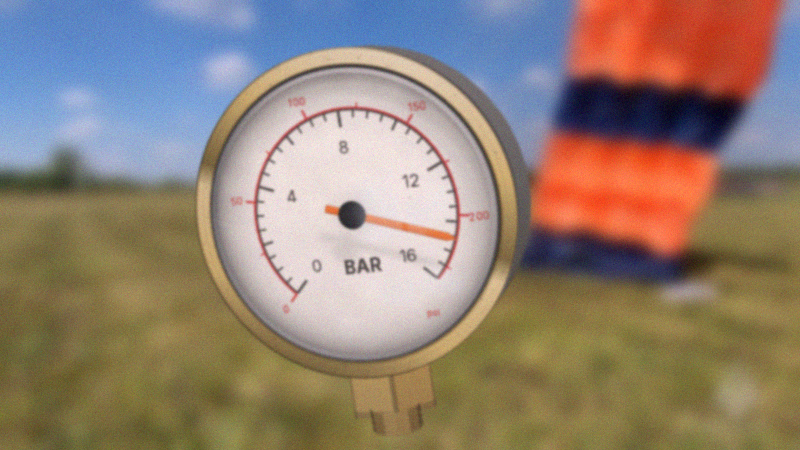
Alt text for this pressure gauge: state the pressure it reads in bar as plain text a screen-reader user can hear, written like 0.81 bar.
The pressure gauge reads 14.5 bar
